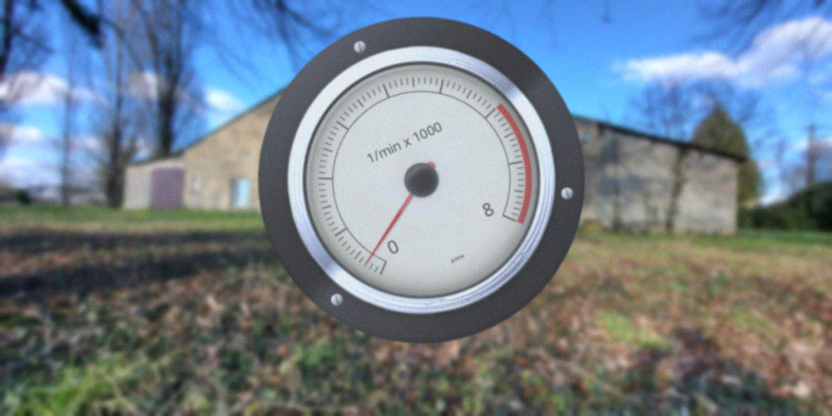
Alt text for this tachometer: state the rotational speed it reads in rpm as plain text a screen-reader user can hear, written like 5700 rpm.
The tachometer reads 300 rpm
